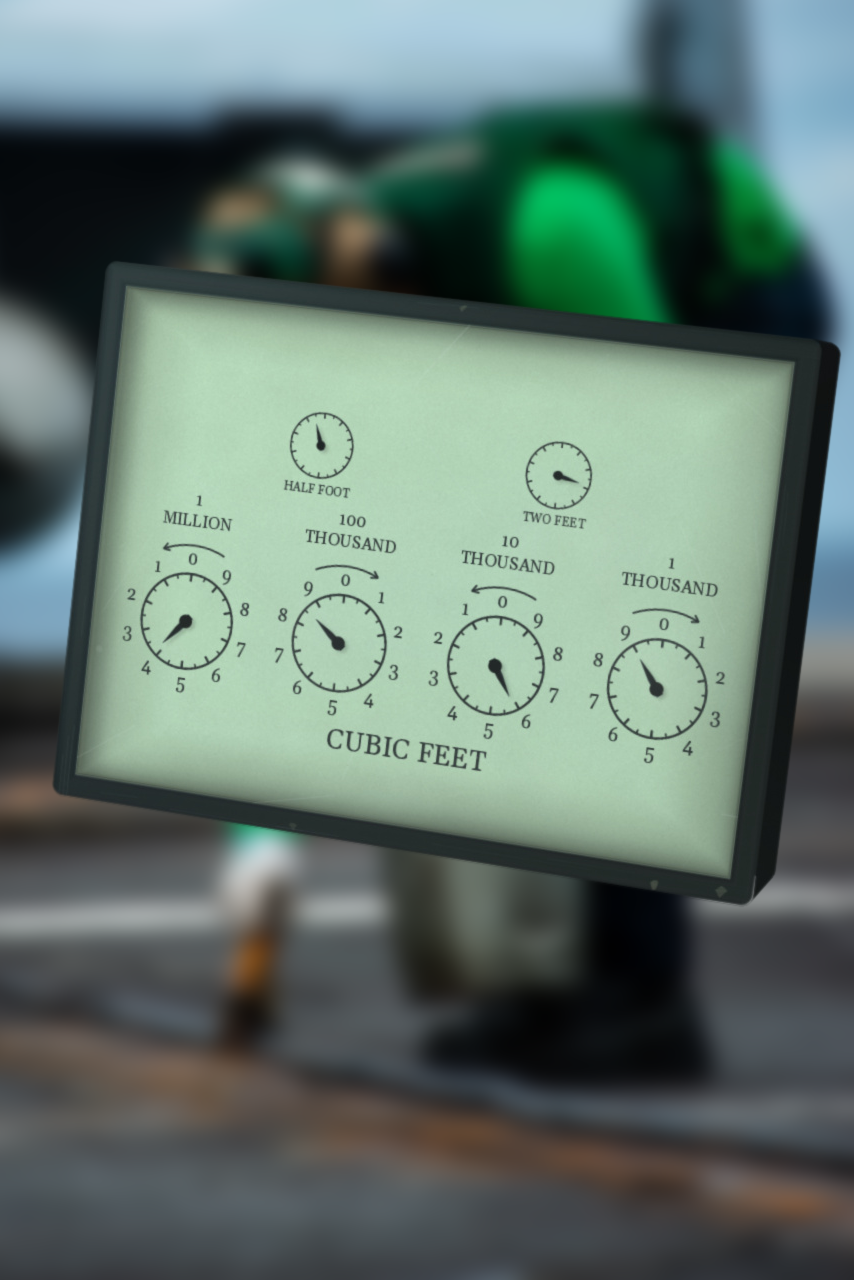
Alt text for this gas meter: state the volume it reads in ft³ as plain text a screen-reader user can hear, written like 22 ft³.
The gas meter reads 385900 ft³
